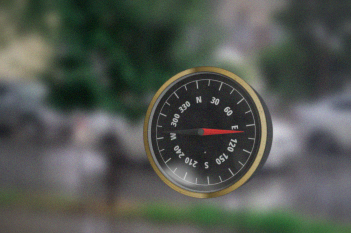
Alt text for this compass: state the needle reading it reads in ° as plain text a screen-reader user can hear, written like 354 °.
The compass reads 97.5 °
